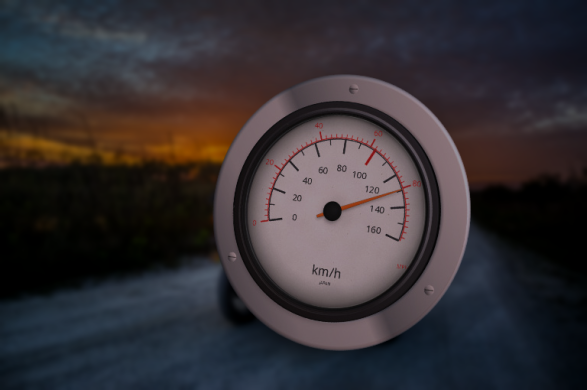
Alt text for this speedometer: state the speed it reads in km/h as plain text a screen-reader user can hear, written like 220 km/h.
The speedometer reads 130 km/h
